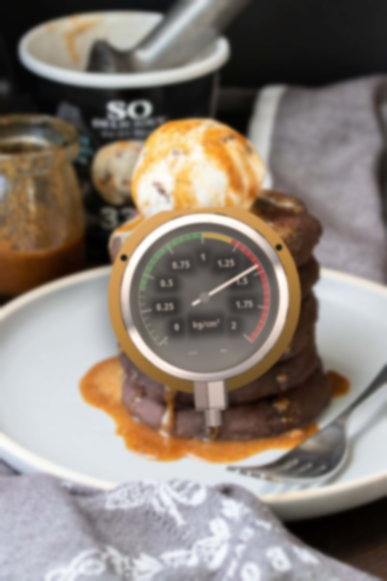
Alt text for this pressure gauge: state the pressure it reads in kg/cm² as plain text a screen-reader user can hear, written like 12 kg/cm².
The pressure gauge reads 1.45 kg/cm²
